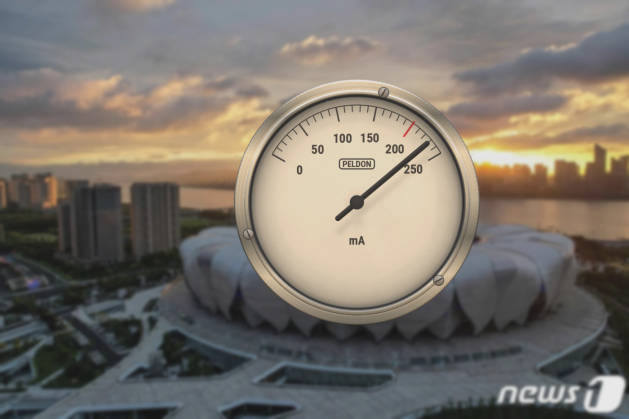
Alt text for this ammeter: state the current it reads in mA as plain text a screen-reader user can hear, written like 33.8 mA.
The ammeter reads 230 mA
